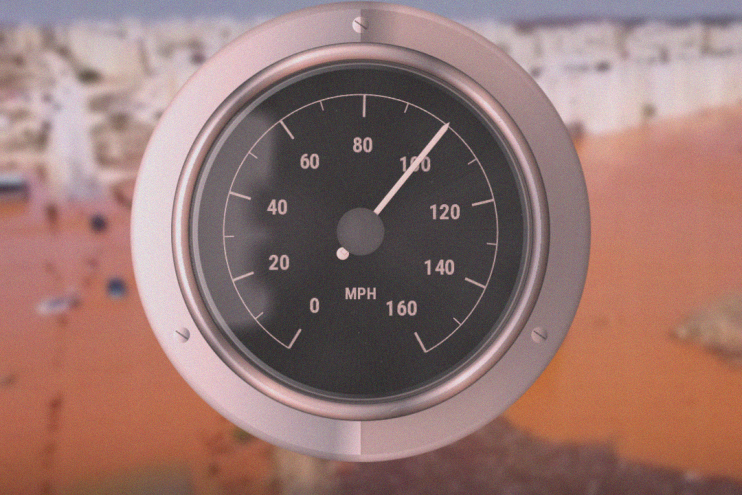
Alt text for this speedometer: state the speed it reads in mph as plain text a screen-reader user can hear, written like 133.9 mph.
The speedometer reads 100 mph
